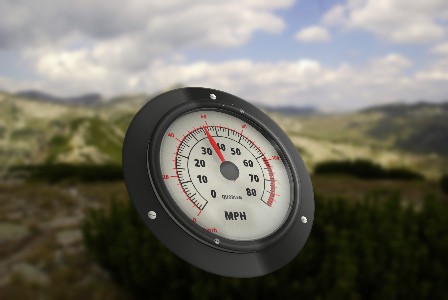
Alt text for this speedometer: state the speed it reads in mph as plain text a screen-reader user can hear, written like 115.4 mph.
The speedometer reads 35 mph
